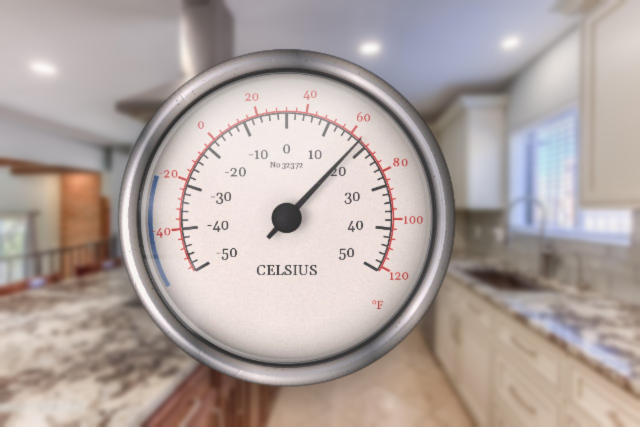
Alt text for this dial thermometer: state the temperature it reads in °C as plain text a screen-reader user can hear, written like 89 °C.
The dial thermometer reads 18 °C
